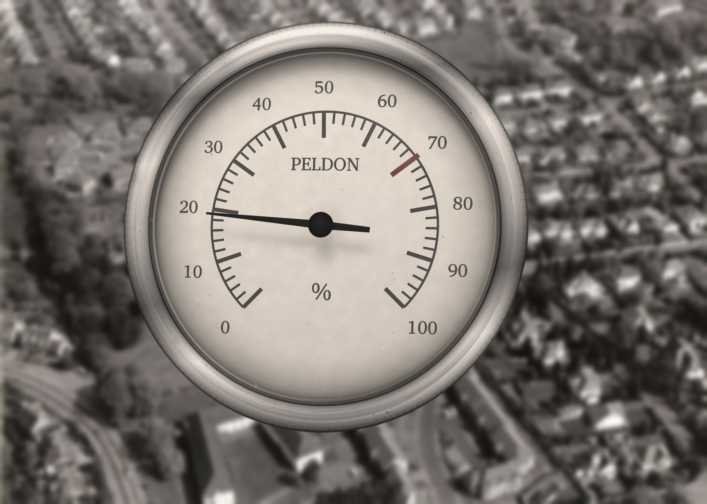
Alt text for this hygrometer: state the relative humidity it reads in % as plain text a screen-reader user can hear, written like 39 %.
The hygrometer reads 19 %
